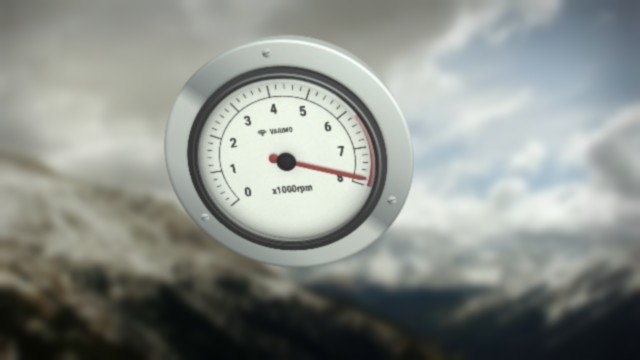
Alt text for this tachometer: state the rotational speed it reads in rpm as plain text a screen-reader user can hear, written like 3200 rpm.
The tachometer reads 7800 rpm
